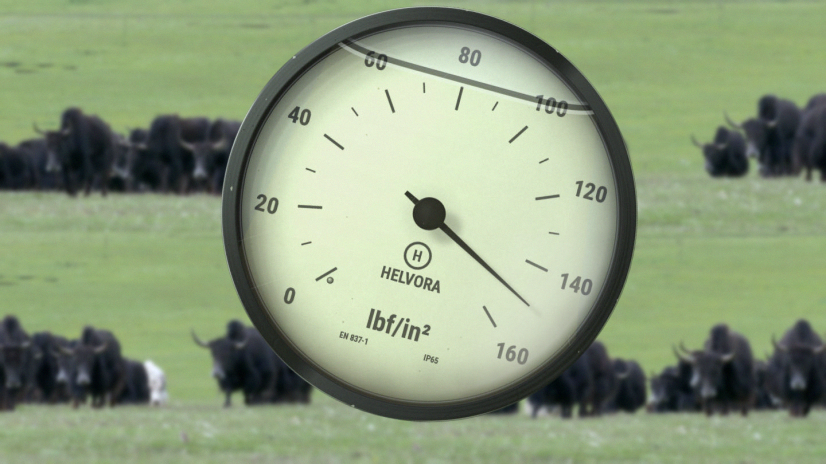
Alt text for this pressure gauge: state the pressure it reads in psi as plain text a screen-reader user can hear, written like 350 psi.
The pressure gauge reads 150 psi
